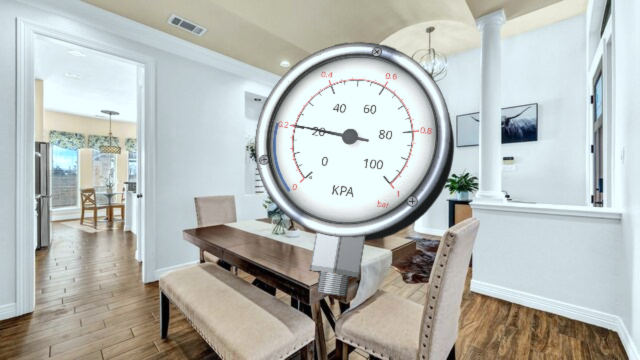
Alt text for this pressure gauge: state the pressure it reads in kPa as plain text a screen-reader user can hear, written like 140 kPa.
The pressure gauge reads 20 kPa
